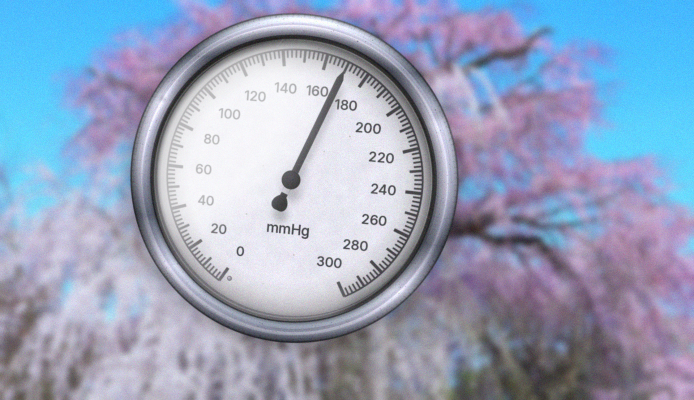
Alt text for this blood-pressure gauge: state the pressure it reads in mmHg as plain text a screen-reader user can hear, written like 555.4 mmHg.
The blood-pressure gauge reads 170 mmHg
